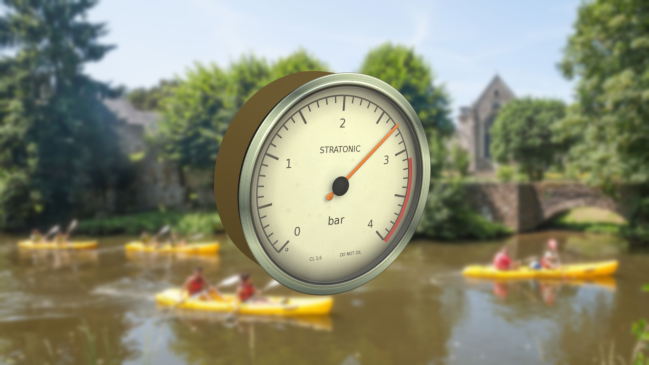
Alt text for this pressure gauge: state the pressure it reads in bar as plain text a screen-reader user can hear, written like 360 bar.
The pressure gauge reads 2.7 bar
